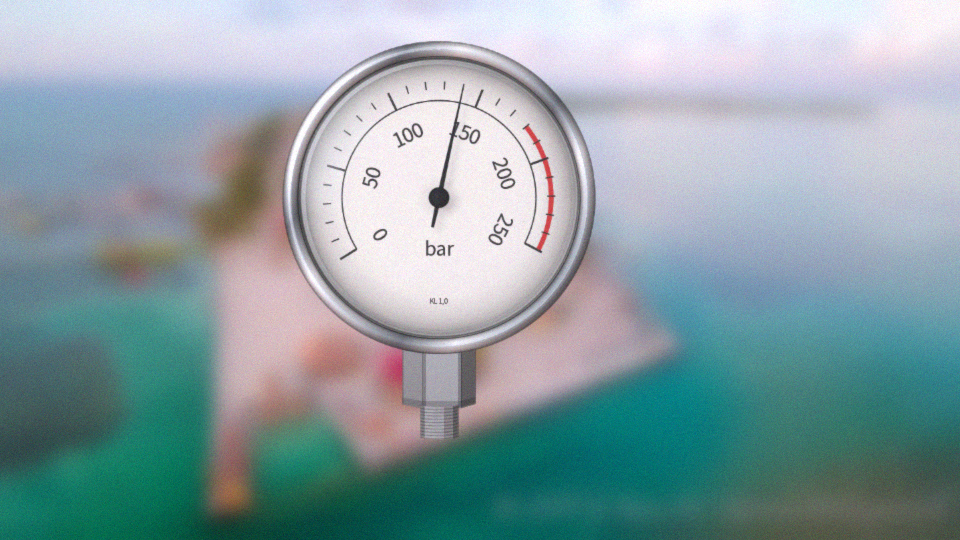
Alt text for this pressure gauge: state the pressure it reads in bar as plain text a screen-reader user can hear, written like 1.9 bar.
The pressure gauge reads 140 bar
